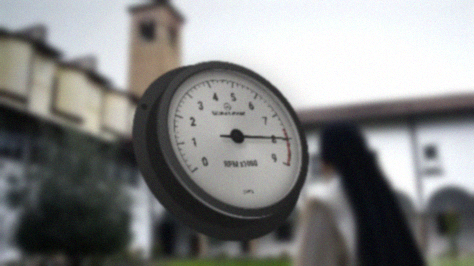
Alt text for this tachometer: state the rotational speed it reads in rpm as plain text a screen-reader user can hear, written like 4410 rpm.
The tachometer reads 8000 rpm
